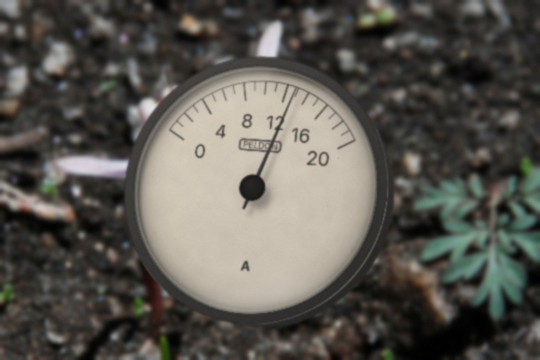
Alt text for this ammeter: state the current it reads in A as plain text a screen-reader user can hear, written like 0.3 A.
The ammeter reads 13 A
